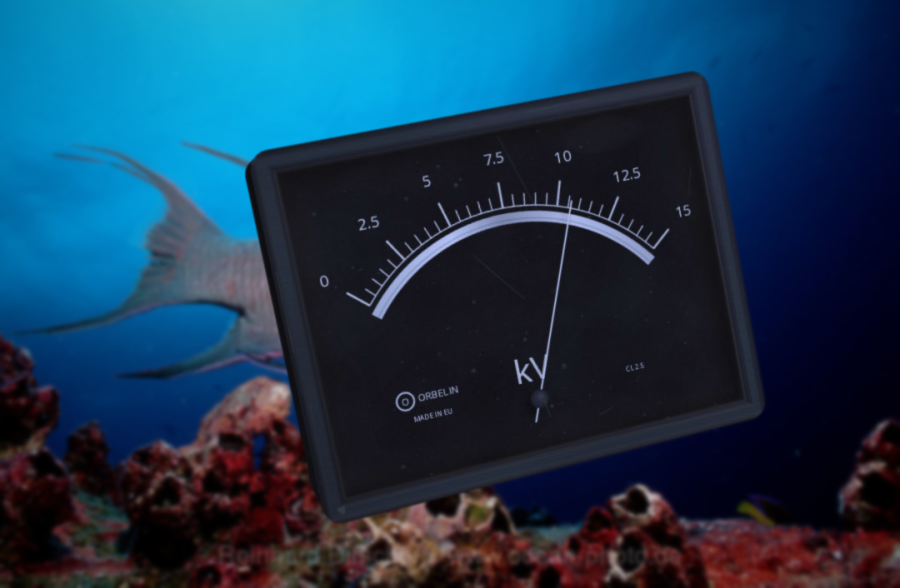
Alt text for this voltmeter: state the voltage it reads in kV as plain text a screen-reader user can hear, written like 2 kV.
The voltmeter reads 10.5 kV
